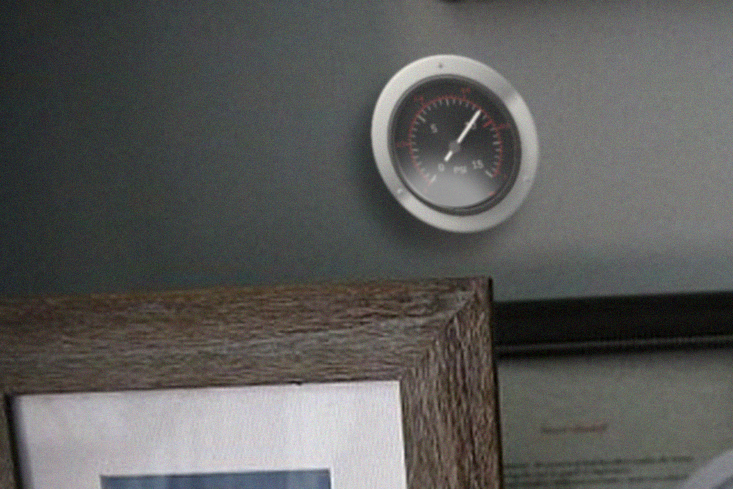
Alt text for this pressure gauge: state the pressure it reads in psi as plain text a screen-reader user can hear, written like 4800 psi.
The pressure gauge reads 10 psi
